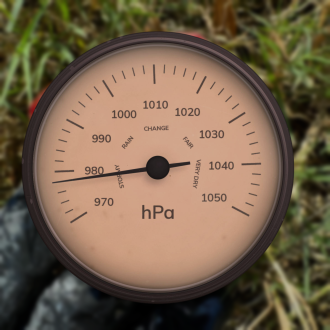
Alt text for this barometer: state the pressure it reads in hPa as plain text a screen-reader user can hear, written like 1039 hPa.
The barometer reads 978 hPa
